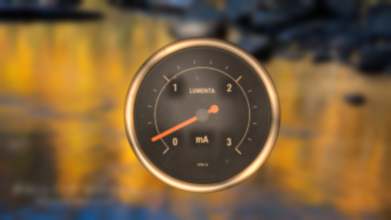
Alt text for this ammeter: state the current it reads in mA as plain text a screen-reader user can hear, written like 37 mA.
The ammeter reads 0.2 mA
